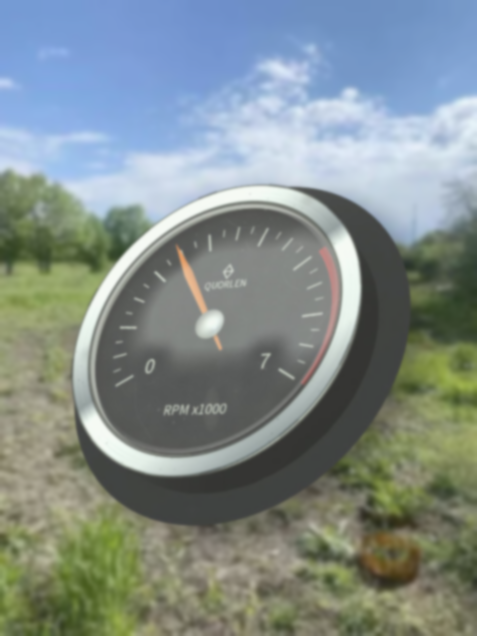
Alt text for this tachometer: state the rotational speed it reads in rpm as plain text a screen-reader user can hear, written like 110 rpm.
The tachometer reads 2500 rpm
